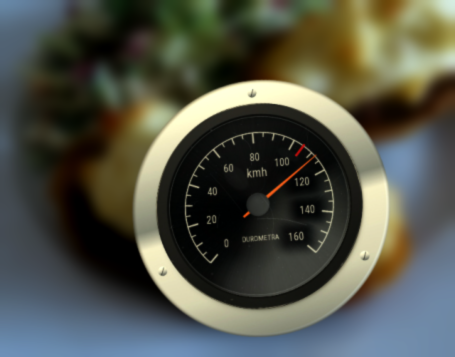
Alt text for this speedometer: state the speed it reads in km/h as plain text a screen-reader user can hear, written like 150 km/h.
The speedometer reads 112.5 km/h
